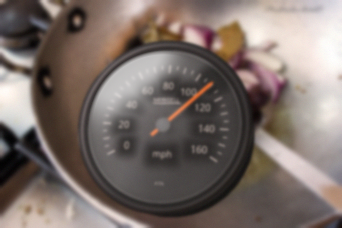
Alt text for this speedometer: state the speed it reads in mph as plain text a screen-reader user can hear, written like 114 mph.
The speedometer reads 110 mph
